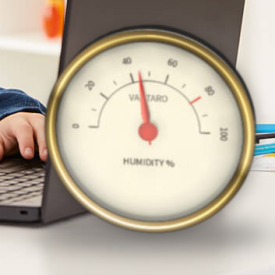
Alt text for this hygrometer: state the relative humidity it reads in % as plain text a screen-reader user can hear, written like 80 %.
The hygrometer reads 45 %
